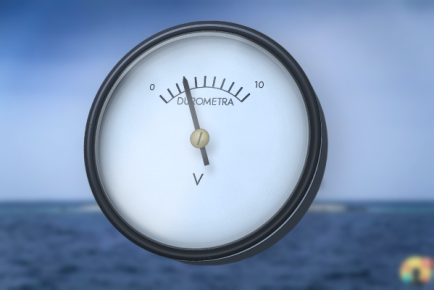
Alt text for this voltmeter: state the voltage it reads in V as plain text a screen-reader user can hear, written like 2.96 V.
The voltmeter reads 3 V
